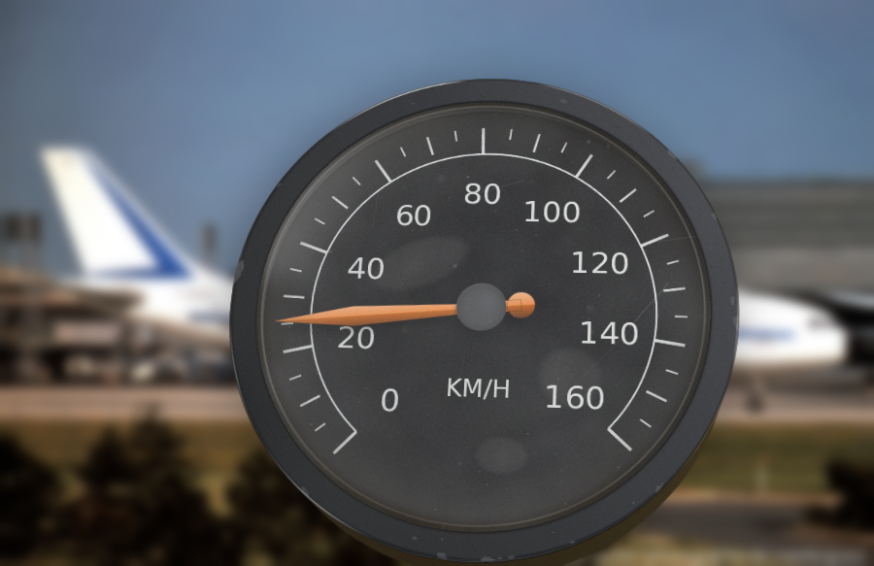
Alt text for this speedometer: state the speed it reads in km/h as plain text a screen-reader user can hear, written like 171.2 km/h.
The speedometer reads 25 km/h
